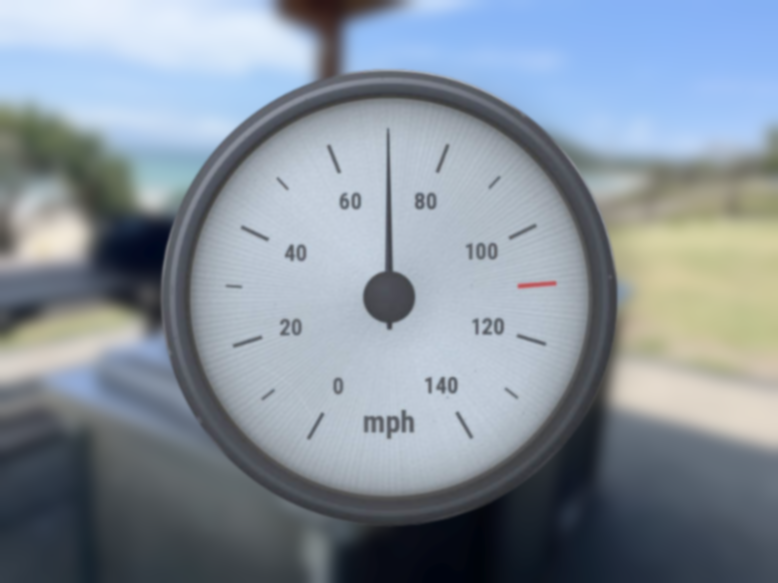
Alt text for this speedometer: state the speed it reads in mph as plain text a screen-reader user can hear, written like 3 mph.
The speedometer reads 70 mph
